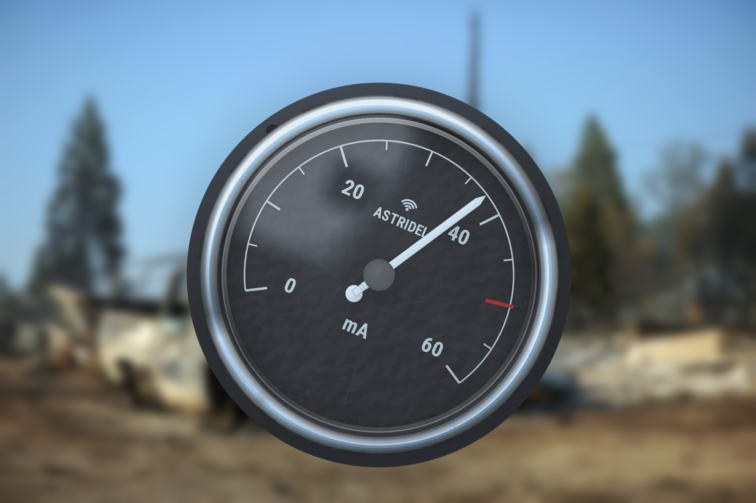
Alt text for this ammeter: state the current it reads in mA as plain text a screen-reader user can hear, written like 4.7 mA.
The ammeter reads 37.5 mA
